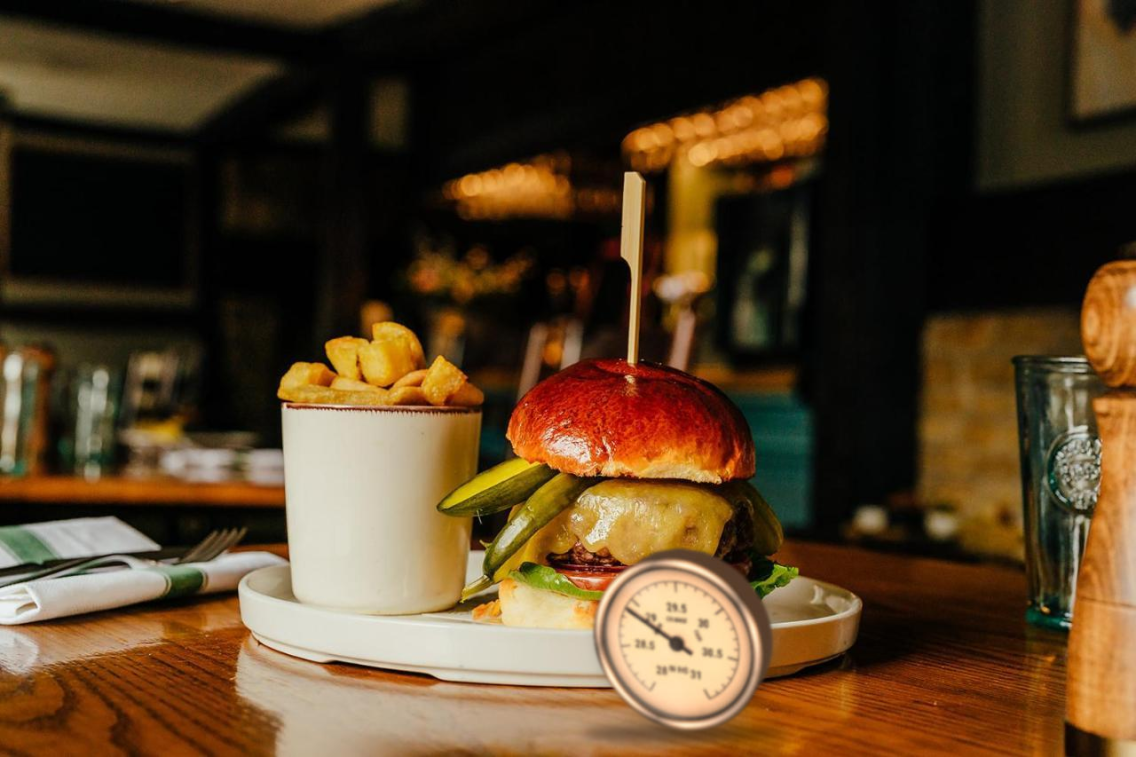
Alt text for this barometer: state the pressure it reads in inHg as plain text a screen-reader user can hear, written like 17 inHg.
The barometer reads 28.9 inHg
